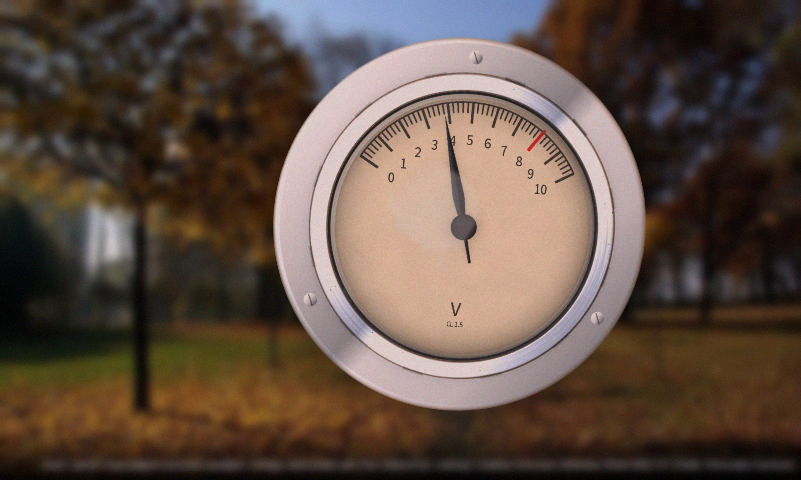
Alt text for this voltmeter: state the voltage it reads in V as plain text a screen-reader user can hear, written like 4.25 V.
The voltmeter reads 3.8 V
